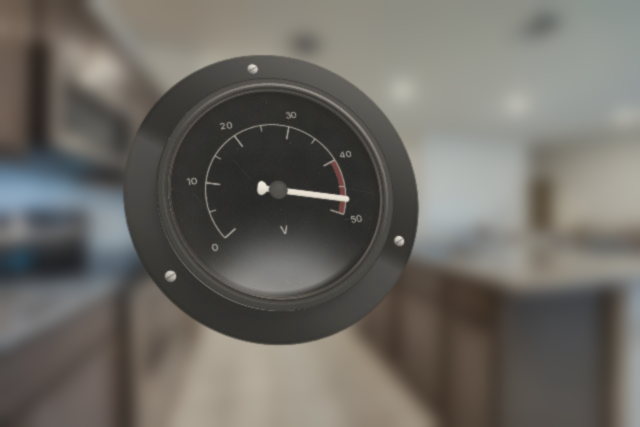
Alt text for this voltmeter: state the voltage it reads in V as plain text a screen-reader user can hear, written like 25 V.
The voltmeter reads 47.5 V
